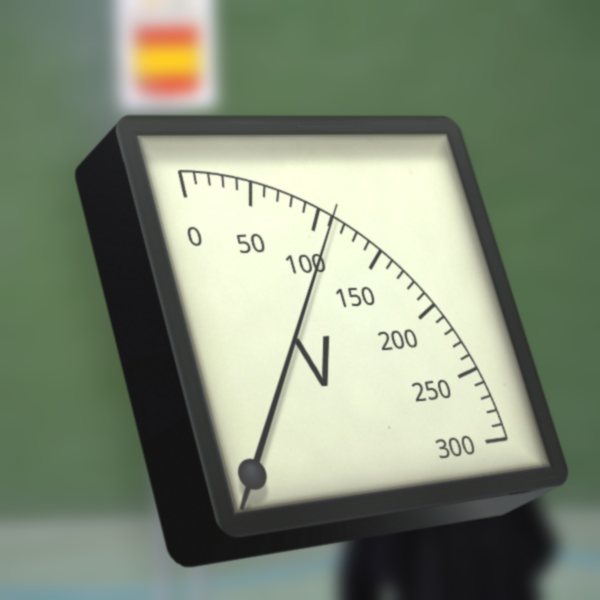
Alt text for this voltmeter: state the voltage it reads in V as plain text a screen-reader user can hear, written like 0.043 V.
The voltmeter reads 110 V
